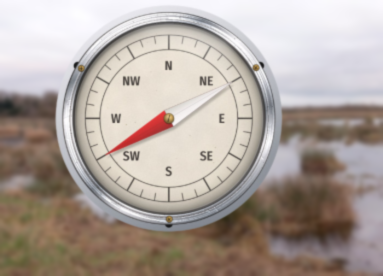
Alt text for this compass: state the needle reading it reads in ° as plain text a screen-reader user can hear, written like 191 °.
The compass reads 240 °
